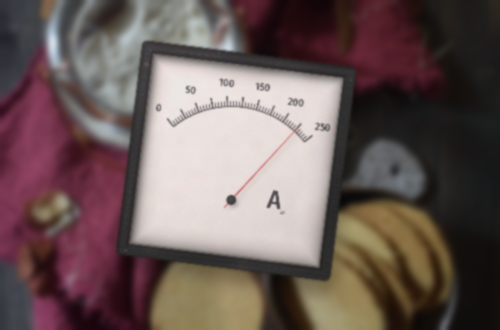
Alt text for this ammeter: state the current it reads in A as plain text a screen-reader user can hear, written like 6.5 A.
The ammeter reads 225 A
